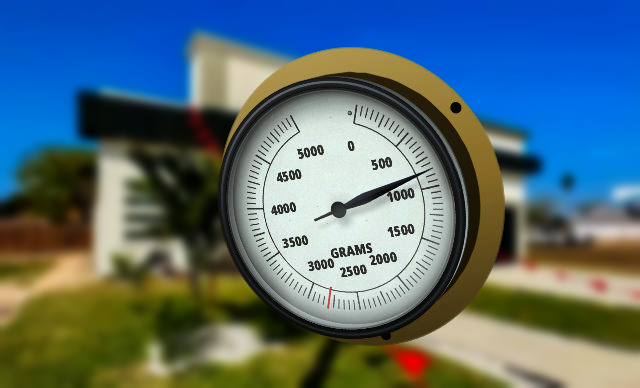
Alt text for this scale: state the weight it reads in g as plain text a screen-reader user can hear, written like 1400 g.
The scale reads 850 g
